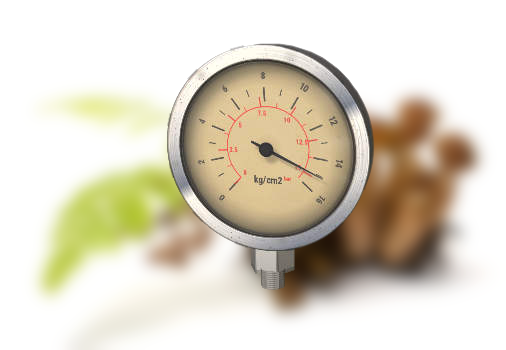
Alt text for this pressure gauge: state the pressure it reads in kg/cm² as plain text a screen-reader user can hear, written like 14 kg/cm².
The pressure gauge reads 15 kg/cm²
